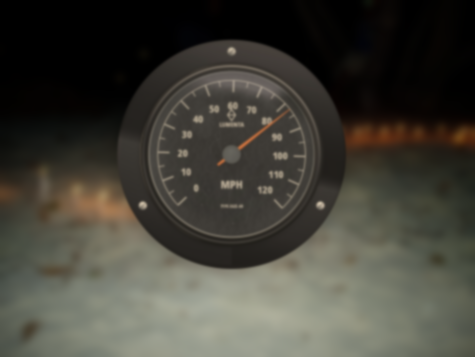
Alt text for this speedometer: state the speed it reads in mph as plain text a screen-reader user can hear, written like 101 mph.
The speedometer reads 82.5 mph
